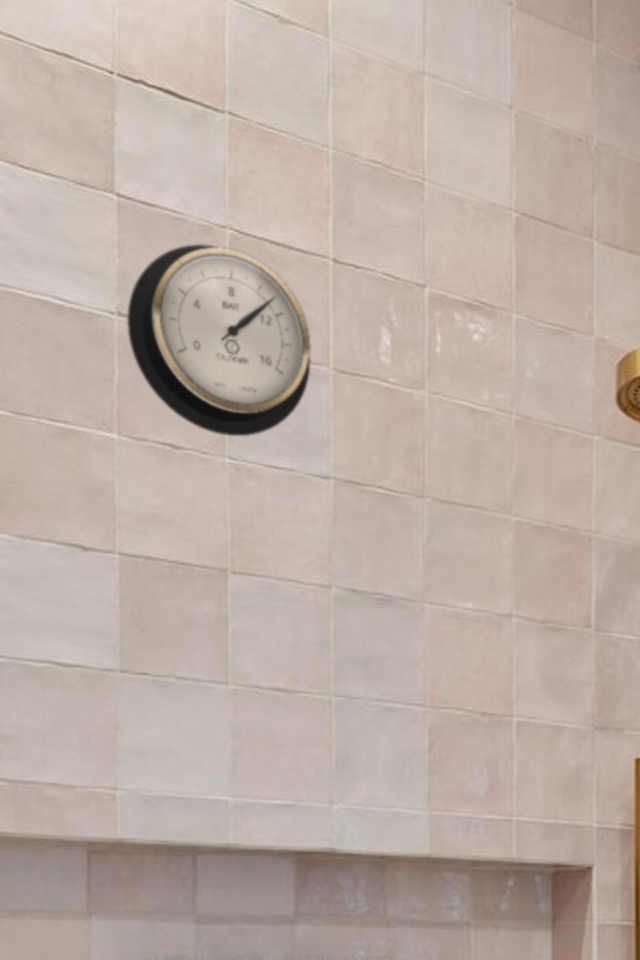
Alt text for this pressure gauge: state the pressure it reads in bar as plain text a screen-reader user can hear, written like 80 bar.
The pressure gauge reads 11 bar
